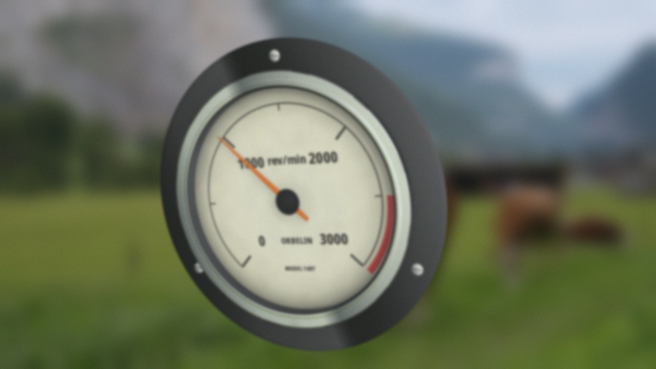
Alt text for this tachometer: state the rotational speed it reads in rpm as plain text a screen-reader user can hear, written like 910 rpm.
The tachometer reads 1000 rpm
